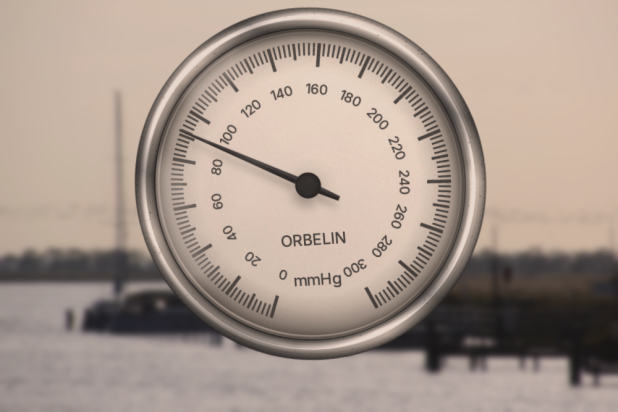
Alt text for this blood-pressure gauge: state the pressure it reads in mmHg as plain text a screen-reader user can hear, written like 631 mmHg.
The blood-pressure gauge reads 92 mmHg
